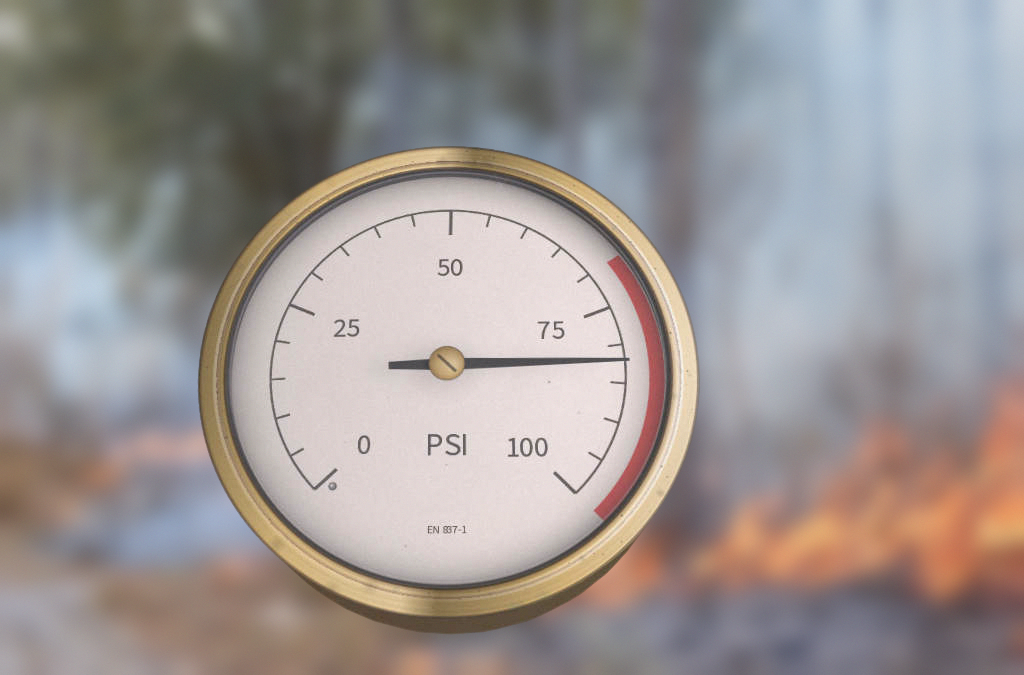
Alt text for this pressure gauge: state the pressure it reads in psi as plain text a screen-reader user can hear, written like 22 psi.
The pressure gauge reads 82.5 psi
